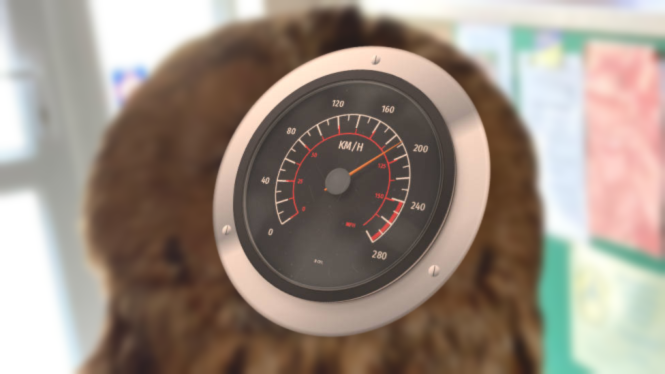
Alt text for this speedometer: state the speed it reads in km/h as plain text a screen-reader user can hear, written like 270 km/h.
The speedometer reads 190 km/h
